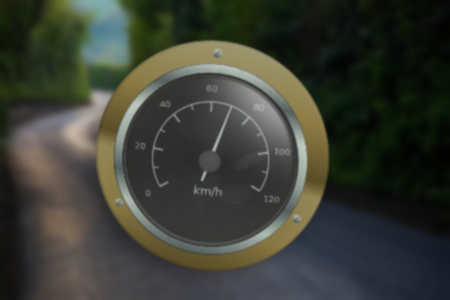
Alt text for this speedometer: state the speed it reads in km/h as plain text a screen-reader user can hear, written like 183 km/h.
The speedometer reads 70 km/h
